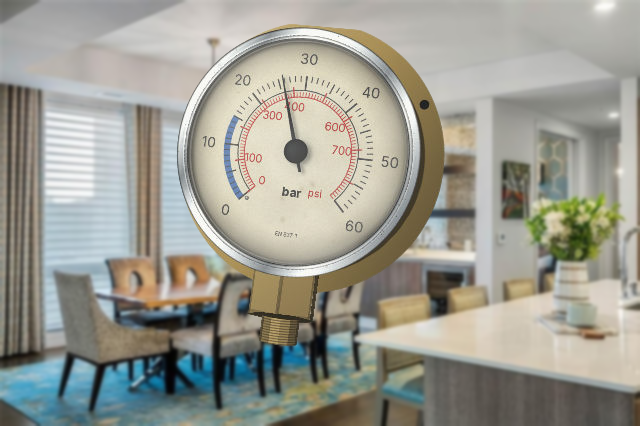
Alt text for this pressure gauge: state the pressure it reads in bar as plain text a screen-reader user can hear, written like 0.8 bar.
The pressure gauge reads 26 bar
